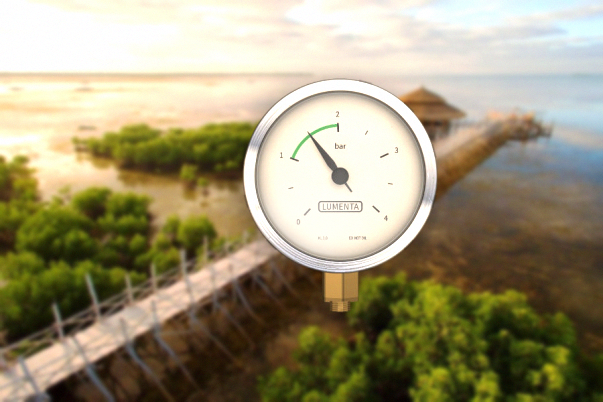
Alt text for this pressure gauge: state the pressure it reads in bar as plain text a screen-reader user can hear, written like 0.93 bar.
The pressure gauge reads 1.5 bar
